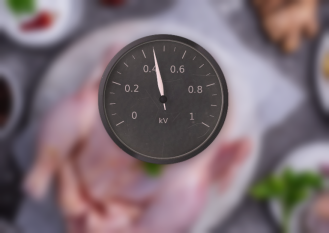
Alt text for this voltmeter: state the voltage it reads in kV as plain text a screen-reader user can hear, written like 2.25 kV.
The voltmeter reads 0.45 kV
